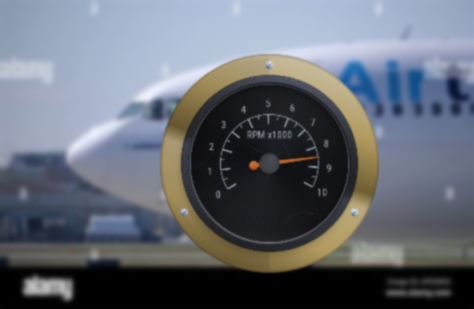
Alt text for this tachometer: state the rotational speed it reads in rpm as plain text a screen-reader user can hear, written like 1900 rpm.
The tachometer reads 8500 rpm
